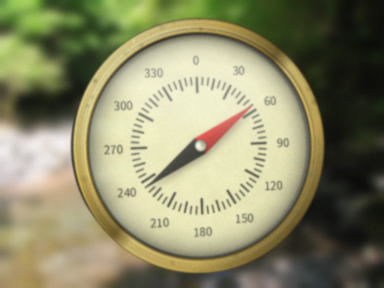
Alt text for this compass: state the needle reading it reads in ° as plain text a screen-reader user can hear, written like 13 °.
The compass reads 55 °
